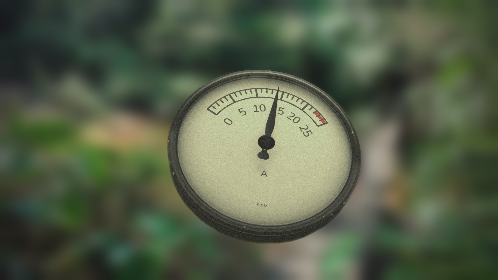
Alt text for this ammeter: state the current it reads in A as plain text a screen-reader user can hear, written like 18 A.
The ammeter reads 14 A
